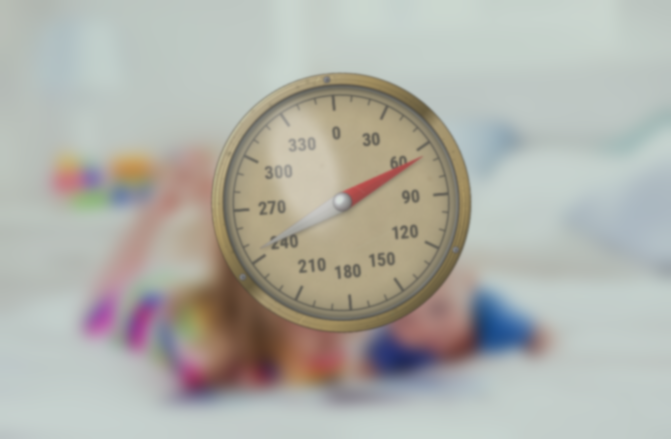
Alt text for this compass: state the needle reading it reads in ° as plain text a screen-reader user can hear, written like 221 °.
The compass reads 65 °
